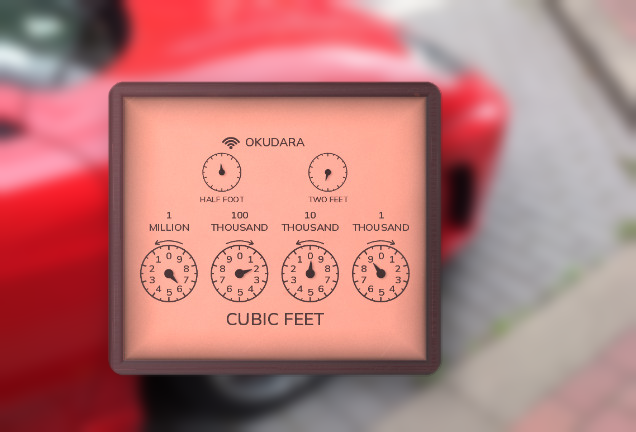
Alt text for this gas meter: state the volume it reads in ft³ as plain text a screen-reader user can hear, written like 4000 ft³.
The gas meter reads 619900 ft³
